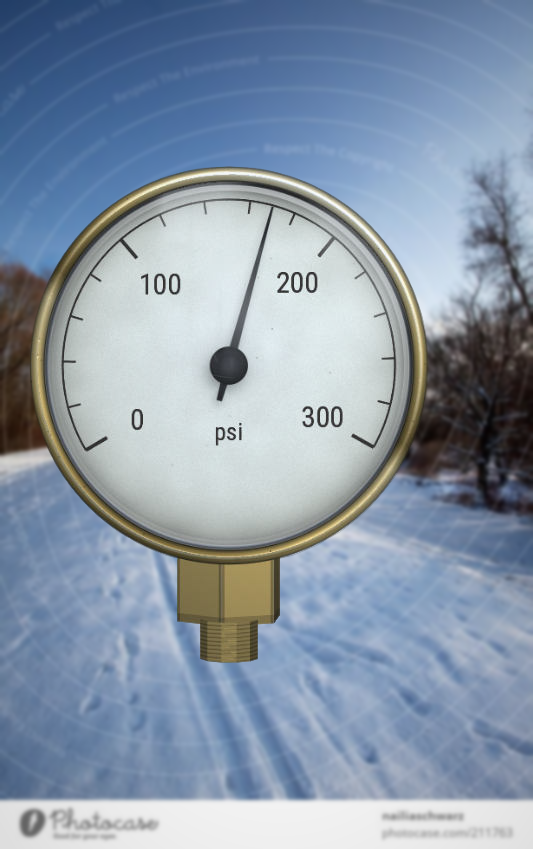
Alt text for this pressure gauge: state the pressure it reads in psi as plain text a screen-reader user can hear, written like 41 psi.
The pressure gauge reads 170 psi
